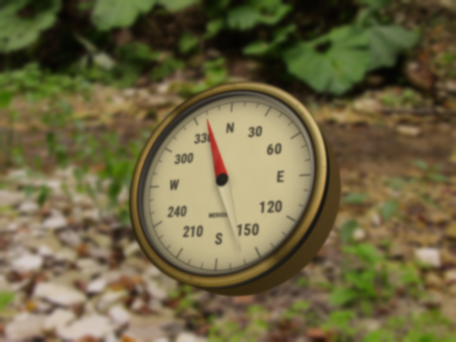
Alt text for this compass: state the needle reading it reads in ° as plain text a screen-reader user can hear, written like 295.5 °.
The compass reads 340 °
